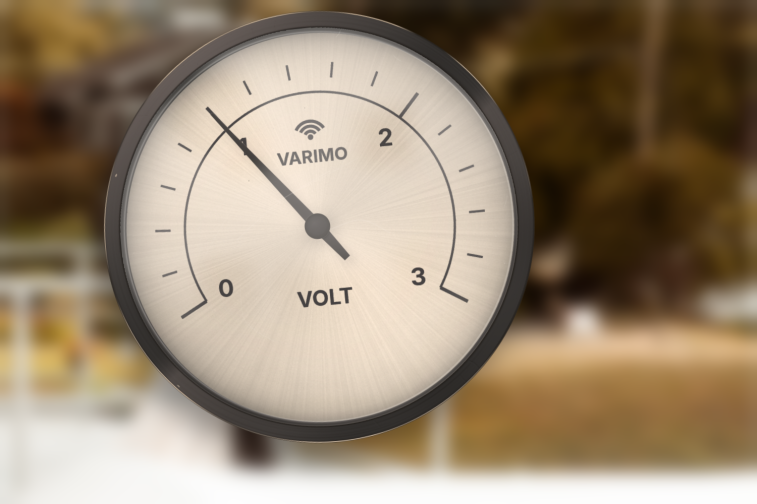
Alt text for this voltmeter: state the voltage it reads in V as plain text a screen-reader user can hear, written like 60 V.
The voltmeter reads 1 V
